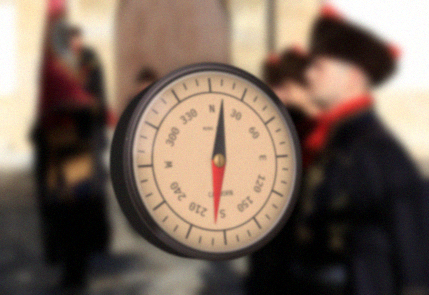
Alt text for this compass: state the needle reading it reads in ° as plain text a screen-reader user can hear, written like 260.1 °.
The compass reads 190 °
